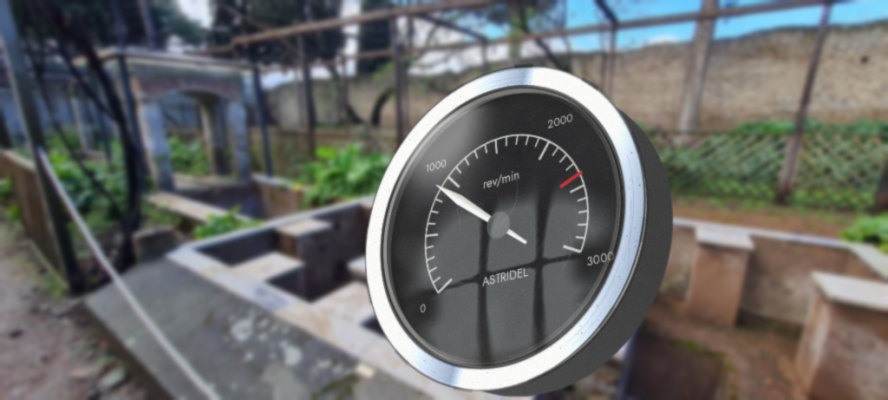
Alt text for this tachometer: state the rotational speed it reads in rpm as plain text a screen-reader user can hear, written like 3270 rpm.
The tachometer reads 900 rpm
